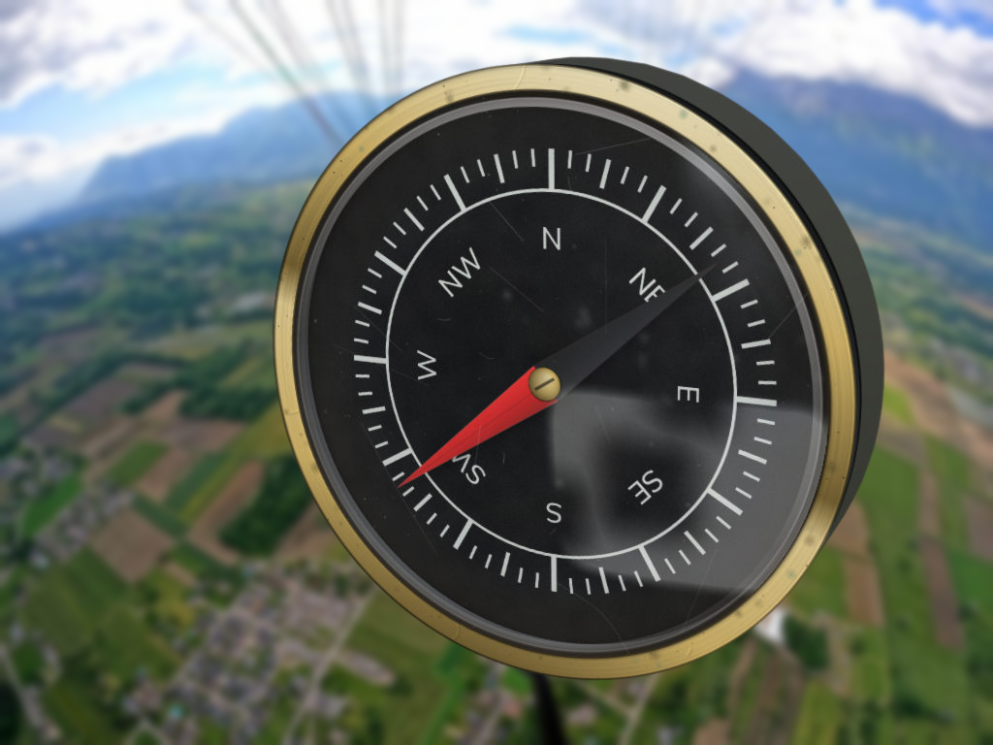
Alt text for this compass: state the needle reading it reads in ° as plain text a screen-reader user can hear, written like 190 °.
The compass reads 232.5 °
